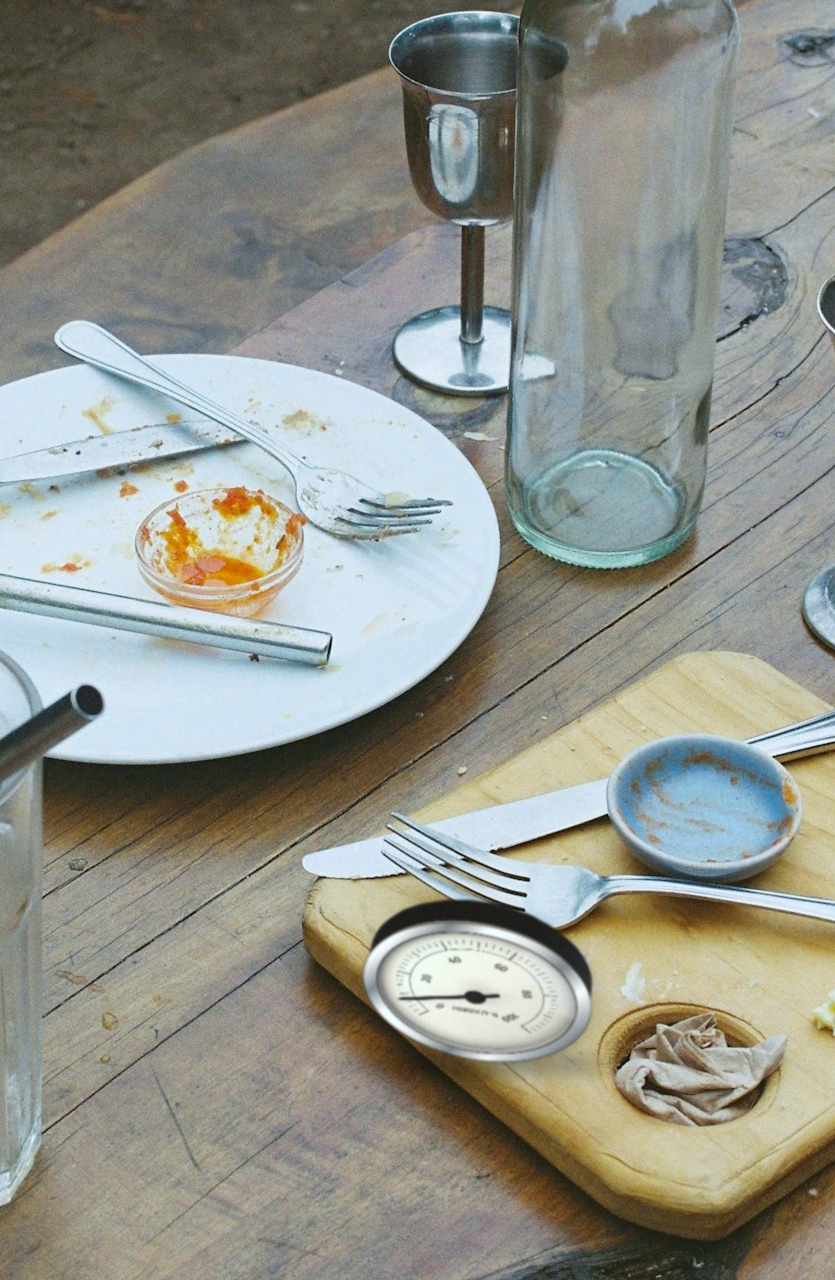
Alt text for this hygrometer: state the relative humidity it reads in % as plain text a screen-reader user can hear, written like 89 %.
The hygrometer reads 10 %
